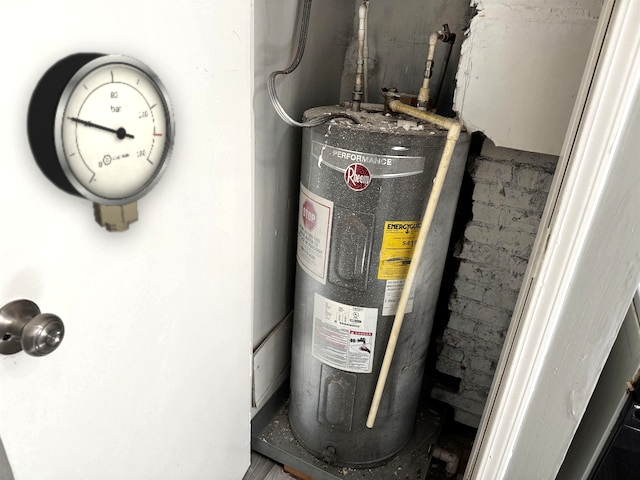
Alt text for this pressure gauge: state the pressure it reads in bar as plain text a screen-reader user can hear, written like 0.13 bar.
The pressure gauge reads 40 bar
